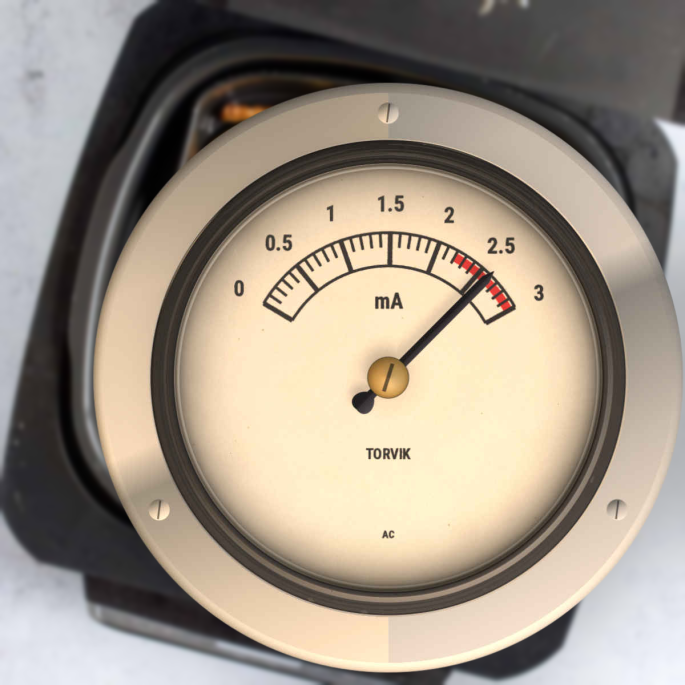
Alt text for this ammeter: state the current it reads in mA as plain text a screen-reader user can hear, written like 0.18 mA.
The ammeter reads 2.6 mA
